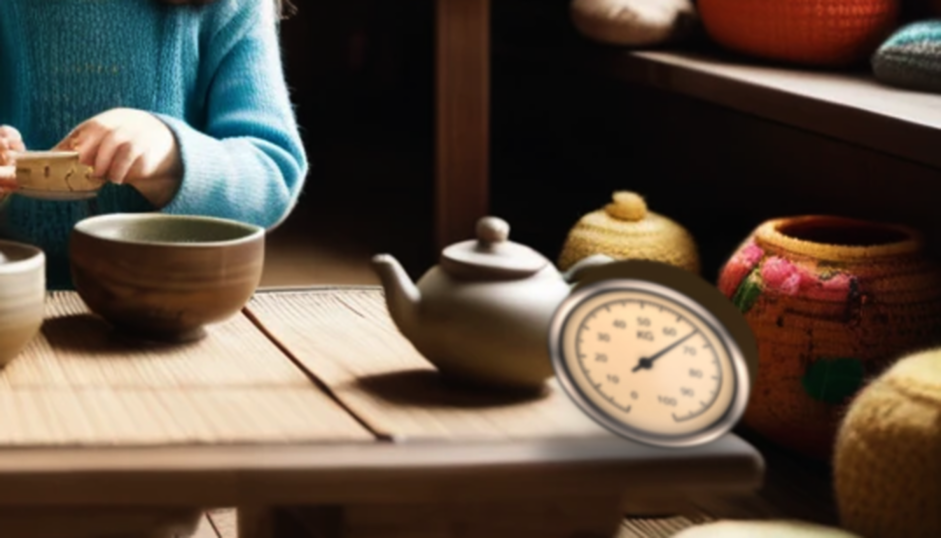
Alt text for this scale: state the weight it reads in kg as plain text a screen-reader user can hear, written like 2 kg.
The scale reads 65 kg
